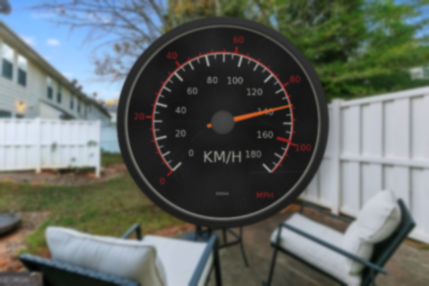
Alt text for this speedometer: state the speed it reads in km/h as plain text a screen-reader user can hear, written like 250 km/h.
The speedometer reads 140 km/h
